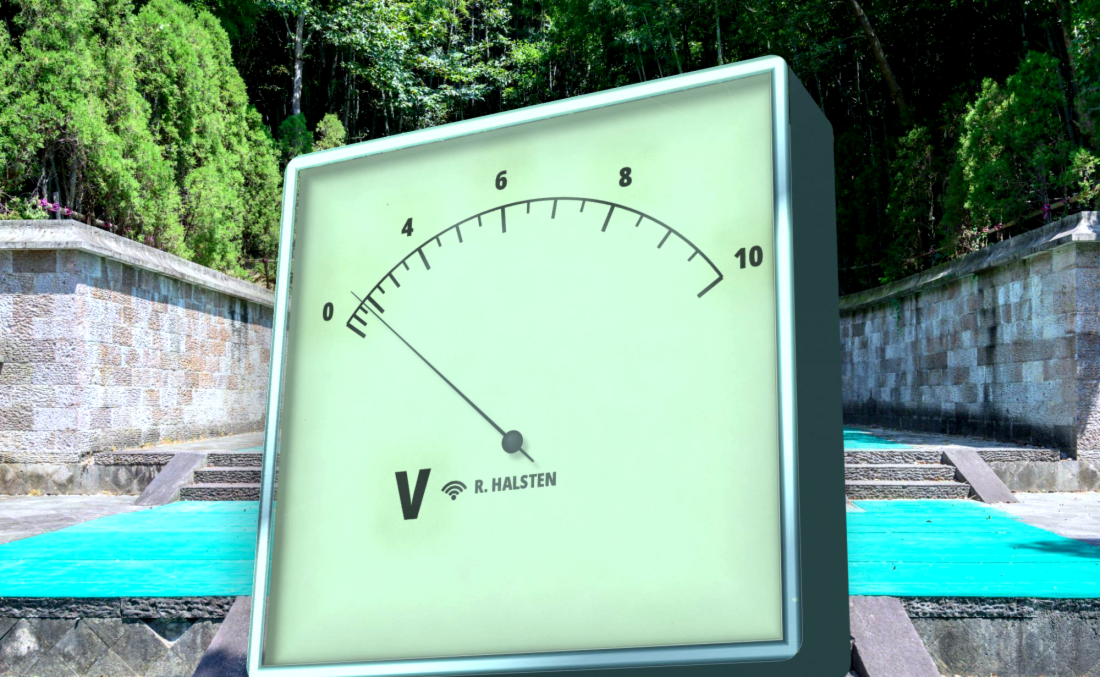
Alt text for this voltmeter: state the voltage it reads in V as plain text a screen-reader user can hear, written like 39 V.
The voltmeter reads 1.75 V
